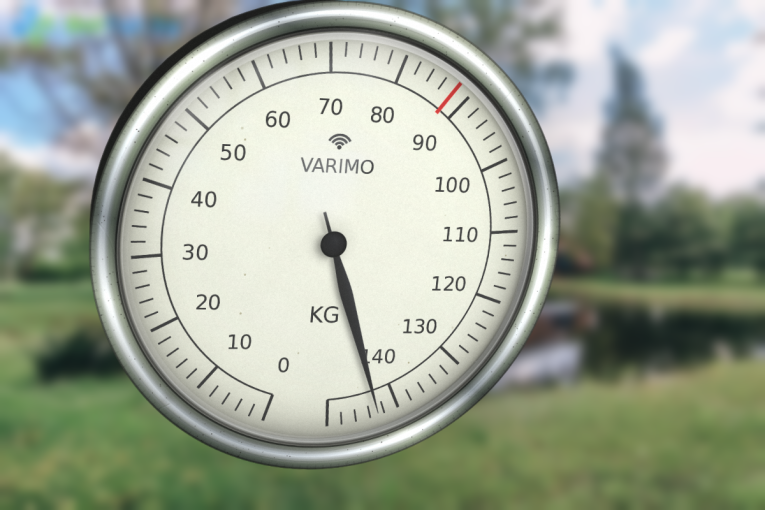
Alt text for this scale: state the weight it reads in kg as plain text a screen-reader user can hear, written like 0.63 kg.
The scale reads 143 kg
